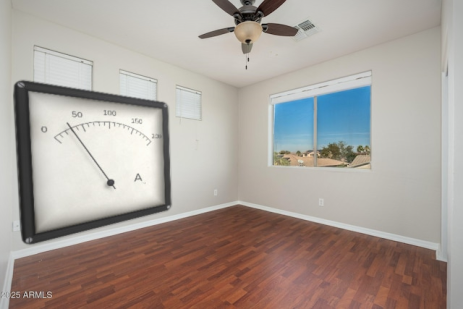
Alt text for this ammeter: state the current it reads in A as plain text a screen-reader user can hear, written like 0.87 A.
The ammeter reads 30 A
